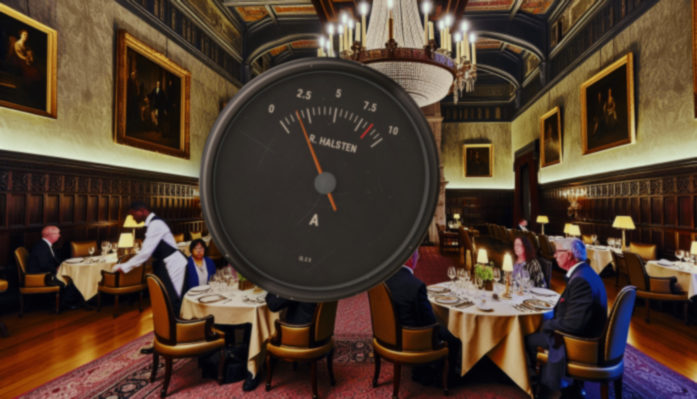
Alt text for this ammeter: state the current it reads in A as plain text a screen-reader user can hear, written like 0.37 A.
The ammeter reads 1.5 A
